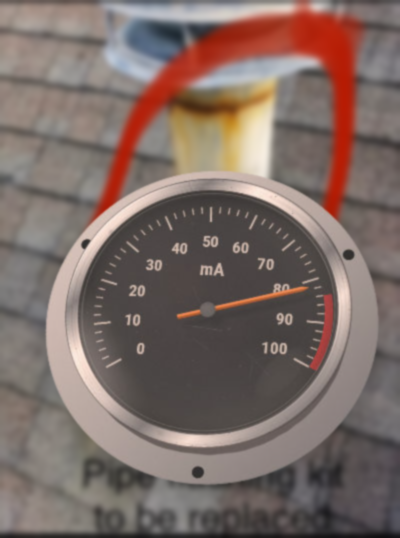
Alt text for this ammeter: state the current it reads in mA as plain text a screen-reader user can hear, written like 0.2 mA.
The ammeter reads 82 mA
